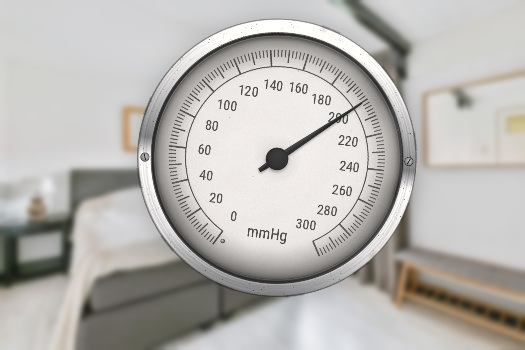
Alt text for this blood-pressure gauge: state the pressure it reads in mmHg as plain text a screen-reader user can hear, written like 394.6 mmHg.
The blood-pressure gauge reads 200 mmHg
